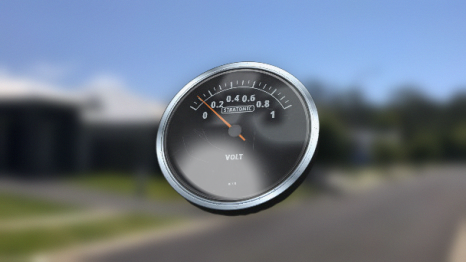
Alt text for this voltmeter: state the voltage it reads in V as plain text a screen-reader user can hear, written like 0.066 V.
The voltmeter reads 0.1 V
